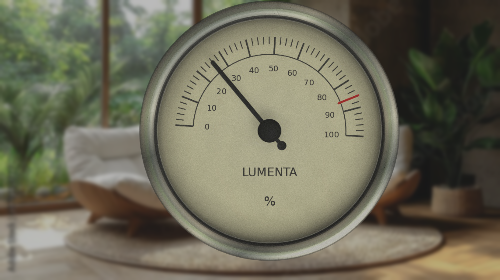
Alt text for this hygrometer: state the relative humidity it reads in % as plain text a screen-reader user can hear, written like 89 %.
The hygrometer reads 26 %
